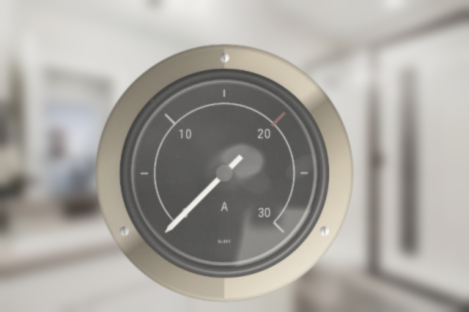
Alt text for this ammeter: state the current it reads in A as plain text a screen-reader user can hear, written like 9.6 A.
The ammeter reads 0 A
